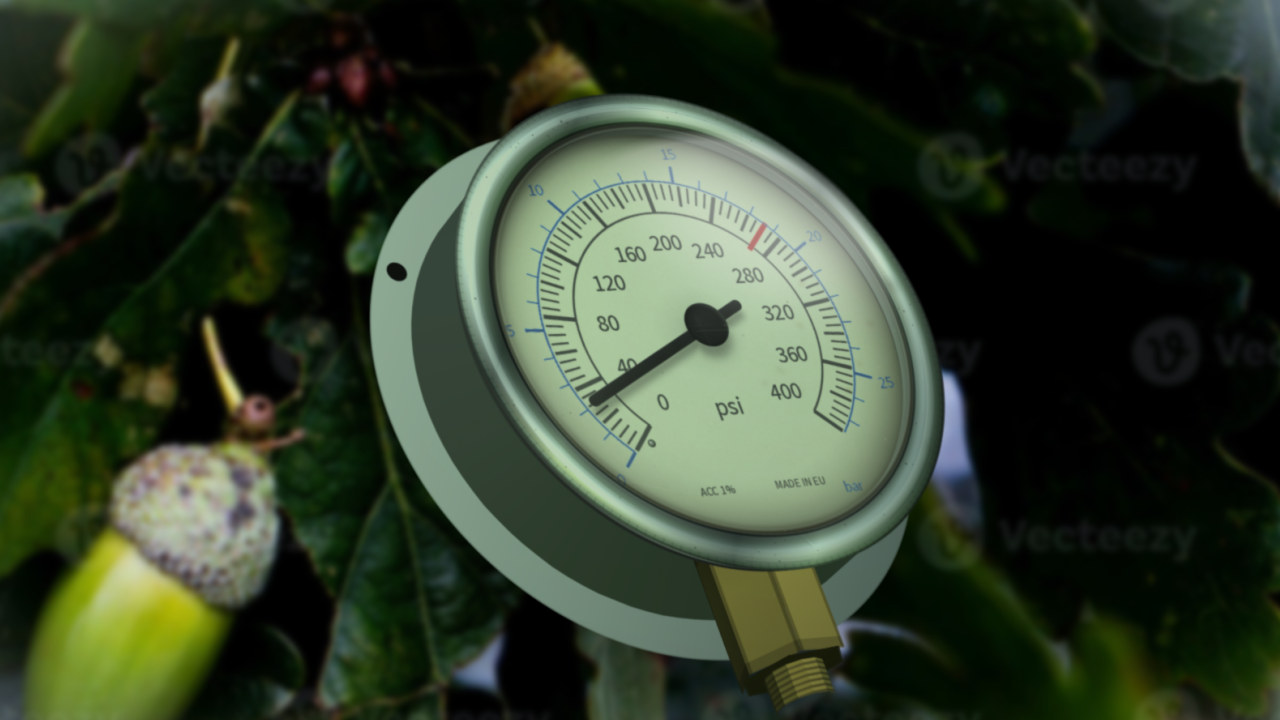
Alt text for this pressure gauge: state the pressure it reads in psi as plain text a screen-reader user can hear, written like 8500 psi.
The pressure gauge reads 30 psi
